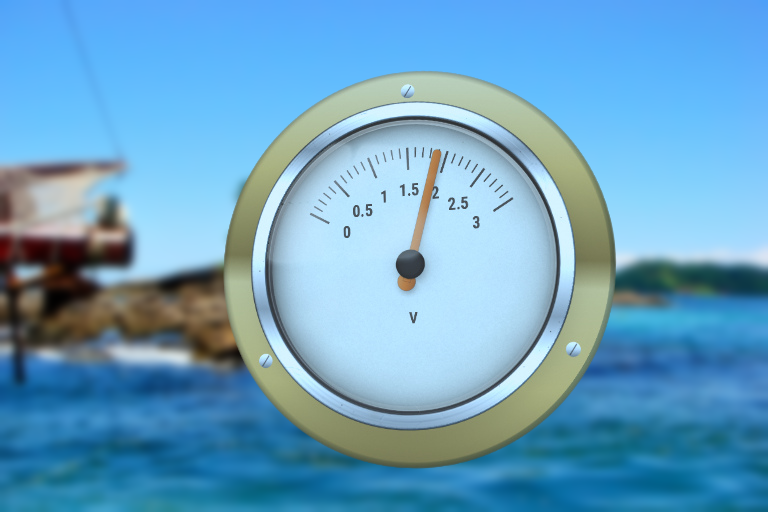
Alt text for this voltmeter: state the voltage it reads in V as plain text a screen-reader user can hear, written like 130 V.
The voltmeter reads 1.9 V
